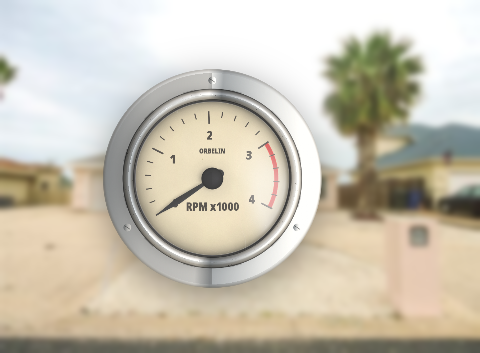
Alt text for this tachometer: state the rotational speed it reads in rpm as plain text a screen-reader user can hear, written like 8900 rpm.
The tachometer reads 0 rpm
